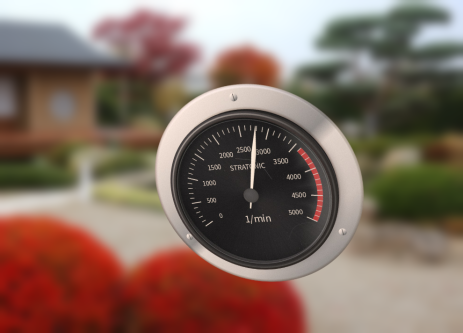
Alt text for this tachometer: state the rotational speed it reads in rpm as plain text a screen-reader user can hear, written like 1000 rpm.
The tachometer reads 2800 rpm
